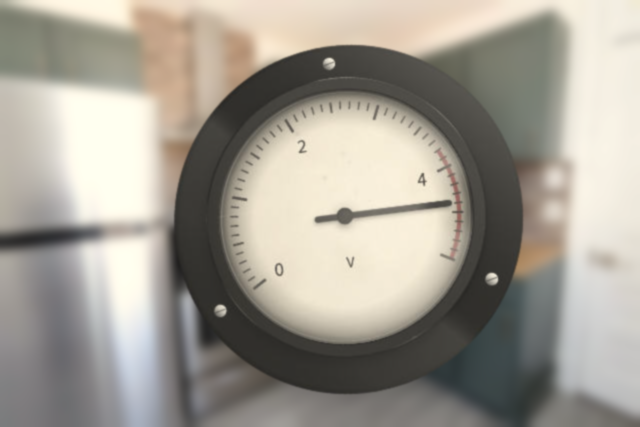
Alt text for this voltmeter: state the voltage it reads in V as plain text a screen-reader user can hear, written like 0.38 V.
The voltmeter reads 4.4 V
